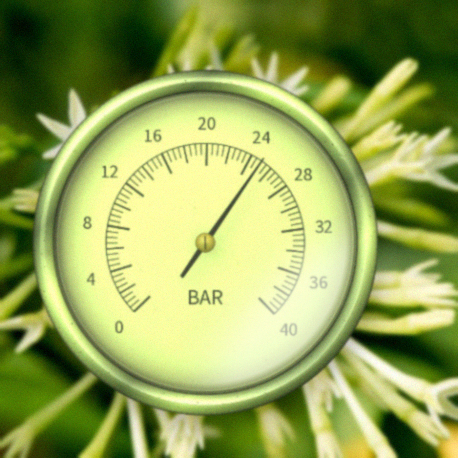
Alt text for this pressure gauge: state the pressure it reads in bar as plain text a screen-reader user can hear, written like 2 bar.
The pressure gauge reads 25 bar
